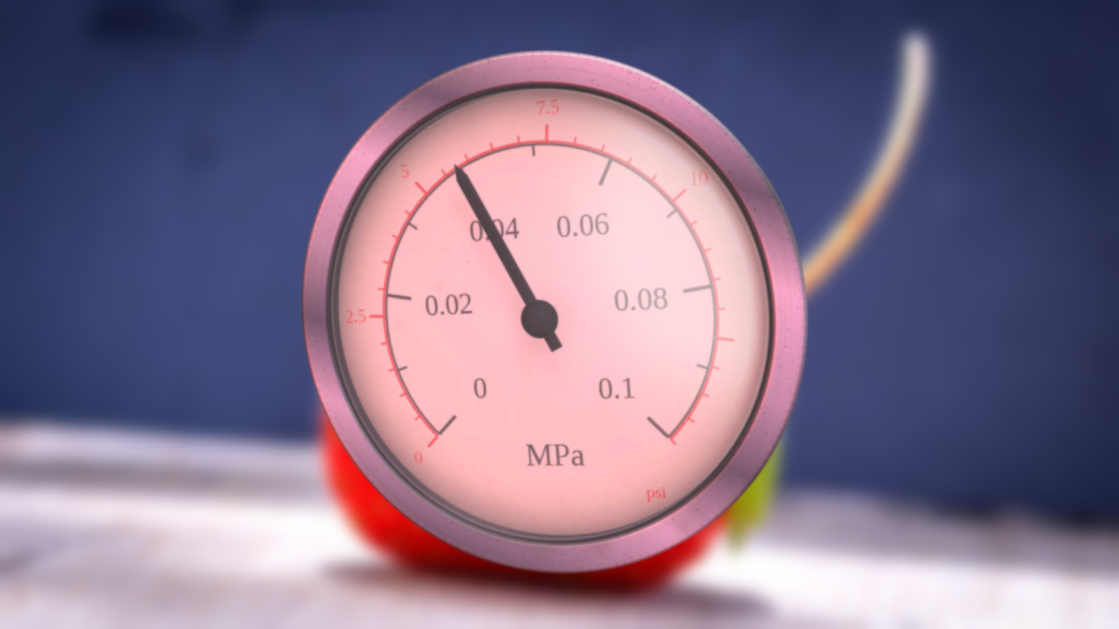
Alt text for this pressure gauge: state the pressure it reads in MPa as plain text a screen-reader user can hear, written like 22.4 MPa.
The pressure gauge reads 0.04 MPa
